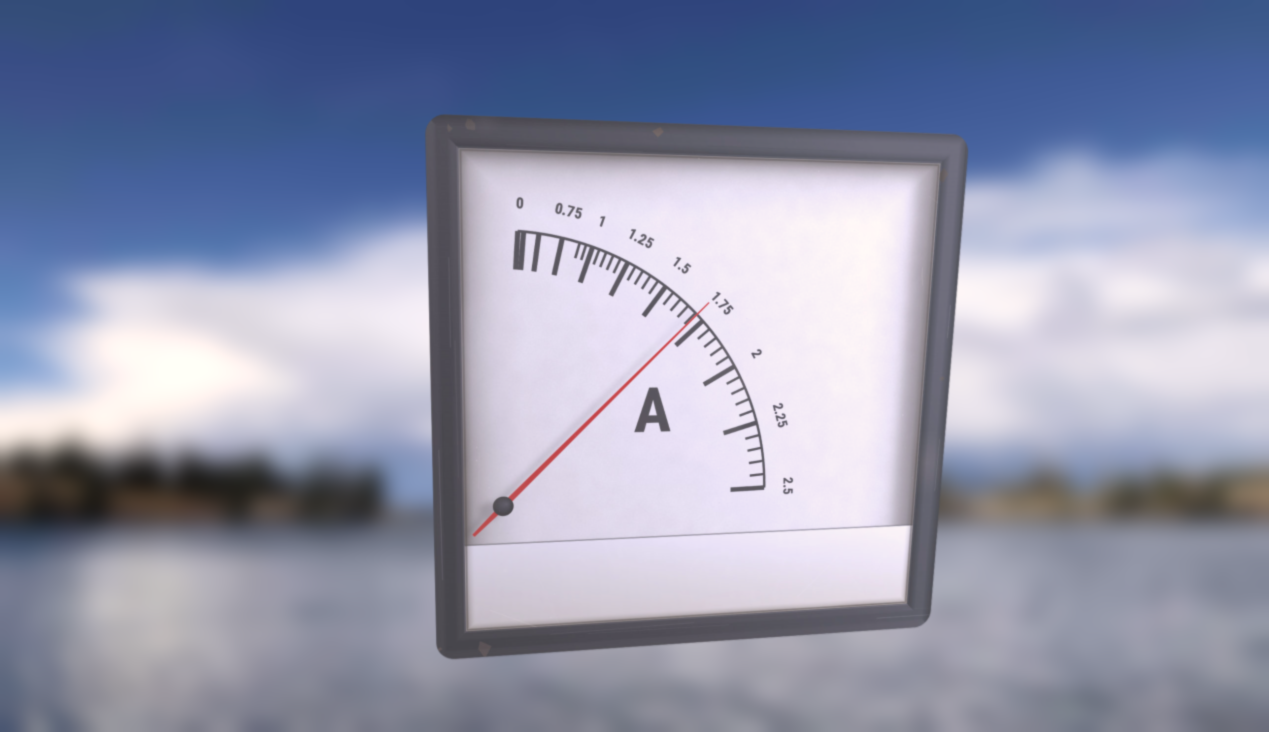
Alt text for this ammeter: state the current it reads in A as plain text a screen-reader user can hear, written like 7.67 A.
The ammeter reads 1.7 A
